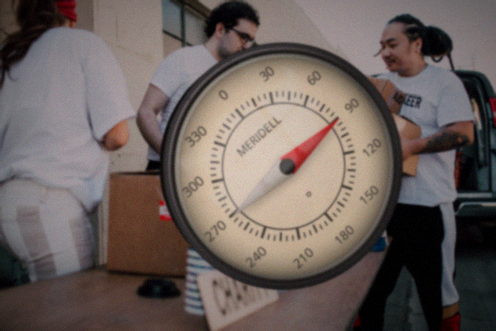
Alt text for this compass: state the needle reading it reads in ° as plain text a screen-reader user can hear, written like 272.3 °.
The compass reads 90 °
